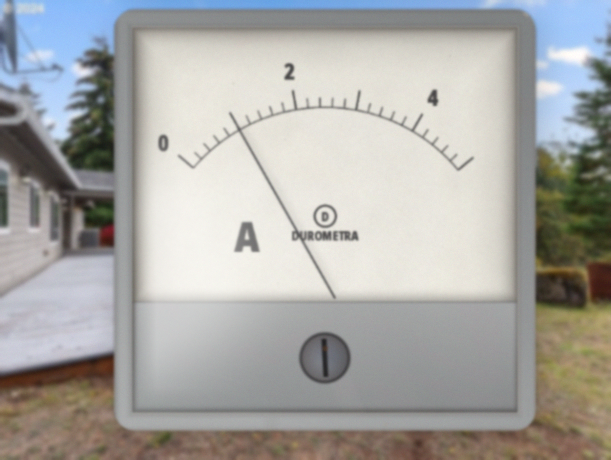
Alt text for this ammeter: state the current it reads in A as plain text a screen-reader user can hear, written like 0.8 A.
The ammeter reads 1 A
